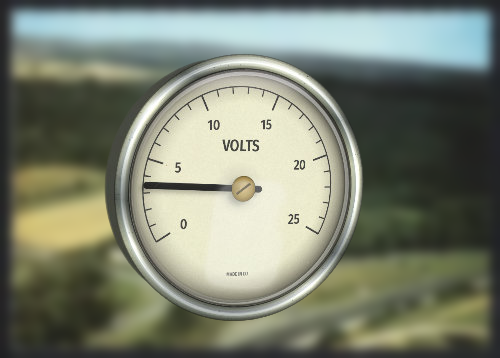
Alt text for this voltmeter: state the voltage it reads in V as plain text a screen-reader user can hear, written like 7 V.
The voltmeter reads 3.5 V
